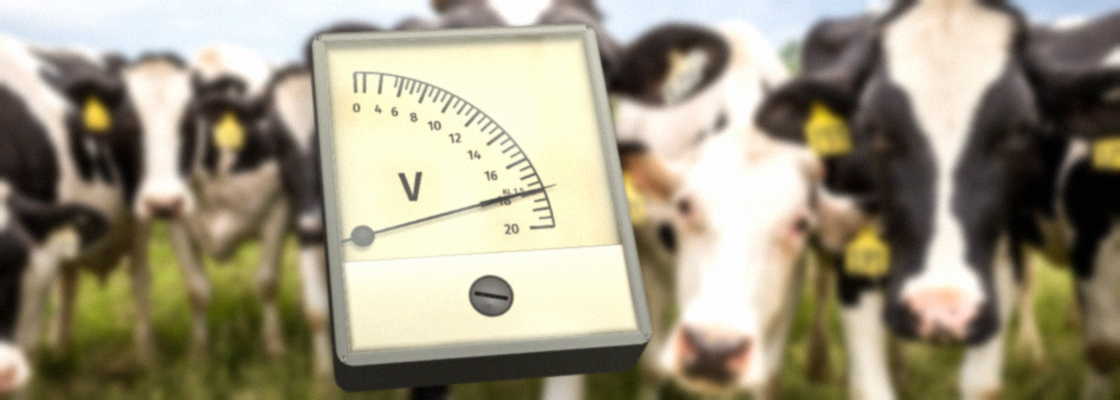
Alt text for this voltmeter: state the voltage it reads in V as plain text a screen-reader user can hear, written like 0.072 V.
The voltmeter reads 18 V
